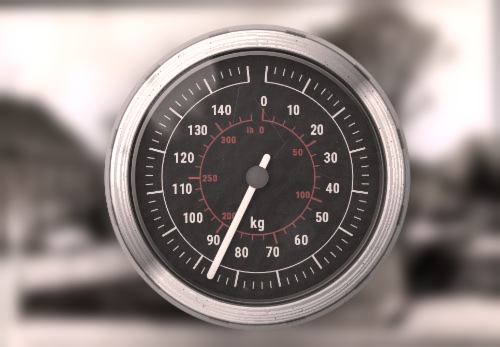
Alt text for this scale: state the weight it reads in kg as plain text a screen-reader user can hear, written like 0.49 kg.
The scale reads 86 kg
